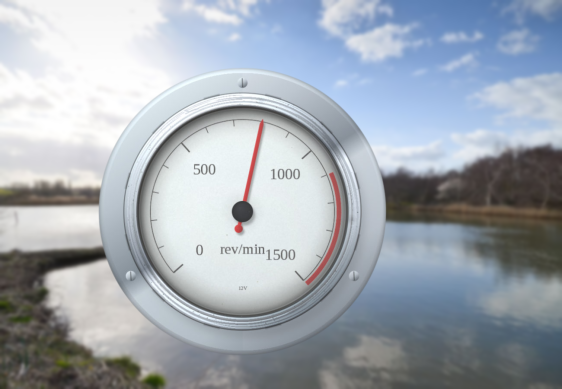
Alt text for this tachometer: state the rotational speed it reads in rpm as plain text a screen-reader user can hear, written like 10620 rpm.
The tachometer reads 800 rpm
